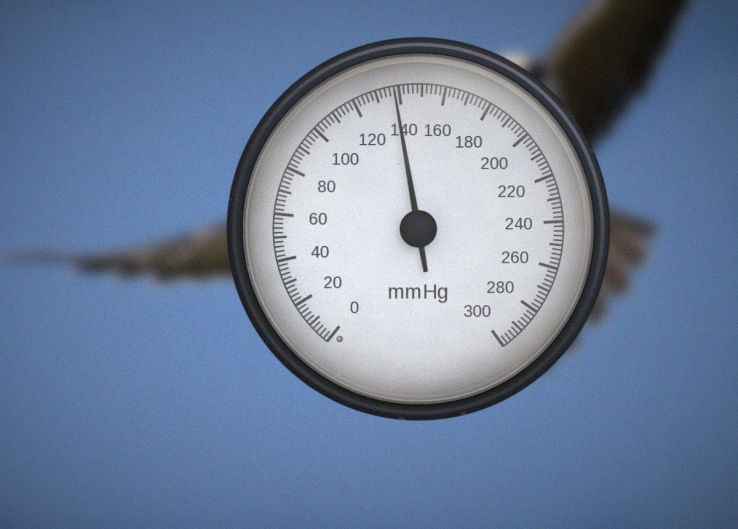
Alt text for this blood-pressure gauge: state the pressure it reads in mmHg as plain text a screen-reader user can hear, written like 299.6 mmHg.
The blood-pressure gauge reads 138 mmHg
